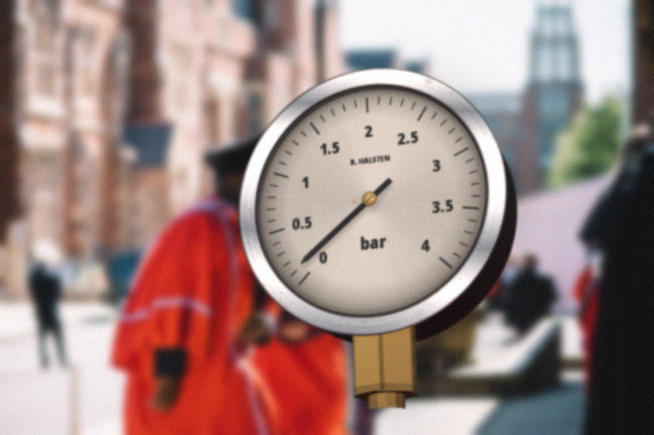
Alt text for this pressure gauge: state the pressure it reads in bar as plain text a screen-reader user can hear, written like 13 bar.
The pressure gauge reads 0.1 bar
